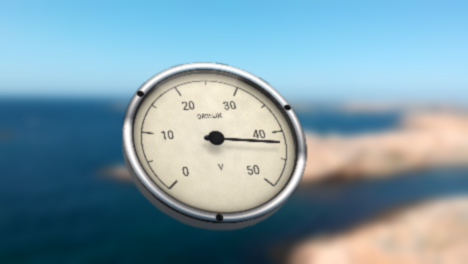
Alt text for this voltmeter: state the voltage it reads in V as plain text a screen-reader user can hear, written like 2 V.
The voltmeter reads 42.5 V
